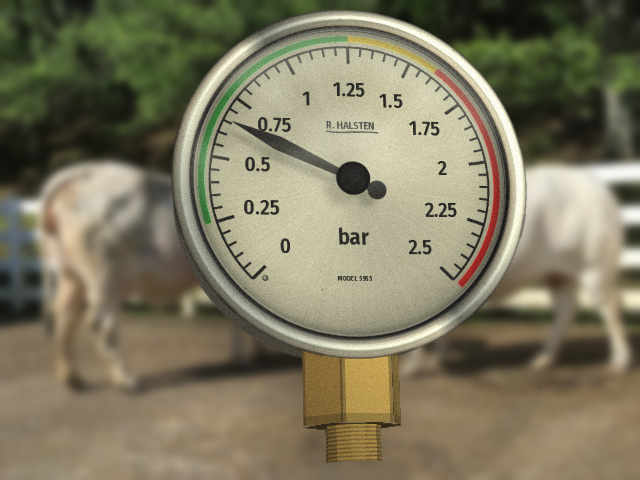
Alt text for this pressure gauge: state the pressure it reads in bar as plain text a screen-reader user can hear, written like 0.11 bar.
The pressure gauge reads 0.65 bar
